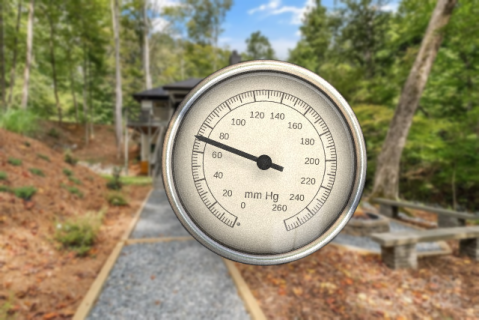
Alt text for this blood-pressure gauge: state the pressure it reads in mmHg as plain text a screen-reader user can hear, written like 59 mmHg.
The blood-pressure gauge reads 70 mmHg
